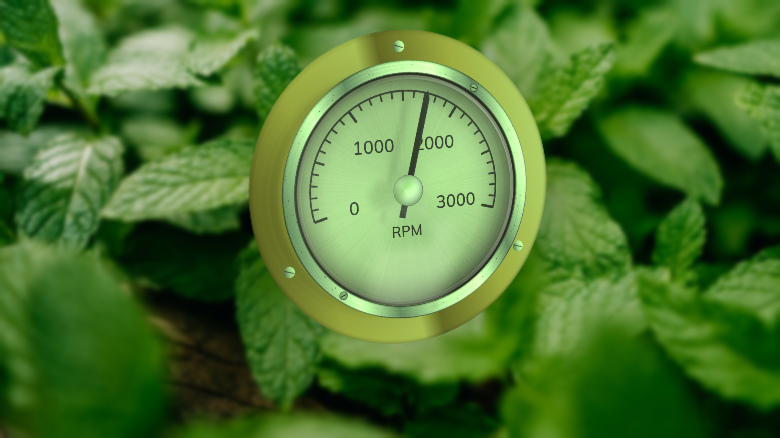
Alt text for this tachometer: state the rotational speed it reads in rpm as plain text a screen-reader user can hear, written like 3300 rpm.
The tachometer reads 1700 rpm
